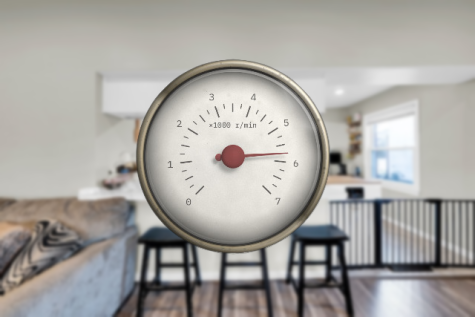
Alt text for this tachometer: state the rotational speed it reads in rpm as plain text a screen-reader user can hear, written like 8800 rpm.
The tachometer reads 5750 rpm
